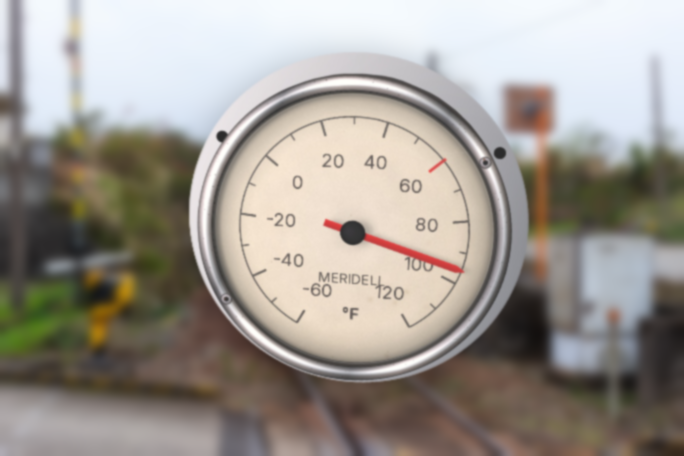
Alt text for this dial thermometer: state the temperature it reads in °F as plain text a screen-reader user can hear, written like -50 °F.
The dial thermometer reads 95 °F
